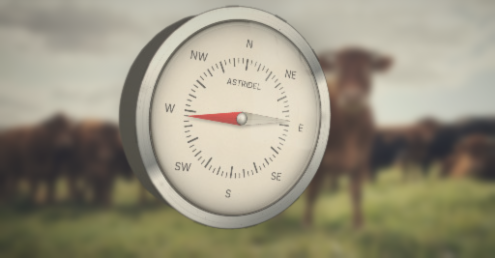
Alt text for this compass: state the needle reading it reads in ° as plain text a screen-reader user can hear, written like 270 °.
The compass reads 265 °
